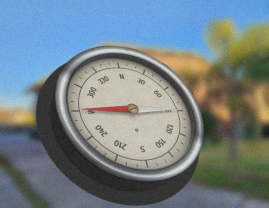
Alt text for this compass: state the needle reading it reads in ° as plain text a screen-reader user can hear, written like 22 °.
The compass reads 270 °
